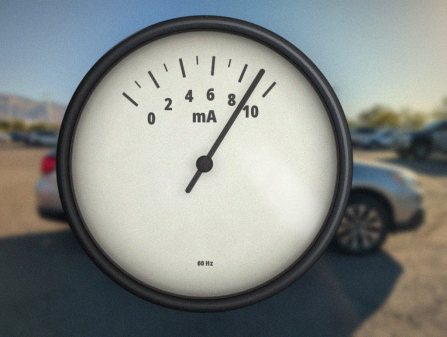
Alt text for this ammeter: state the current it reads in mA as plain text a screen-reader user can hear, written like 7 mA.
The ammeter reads 9 mA
